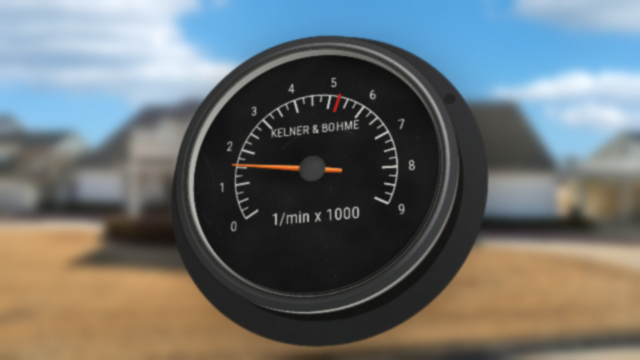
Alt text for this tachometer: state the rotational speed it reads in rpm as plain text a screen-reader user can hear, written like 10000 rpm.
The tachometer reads 1500 rpm
